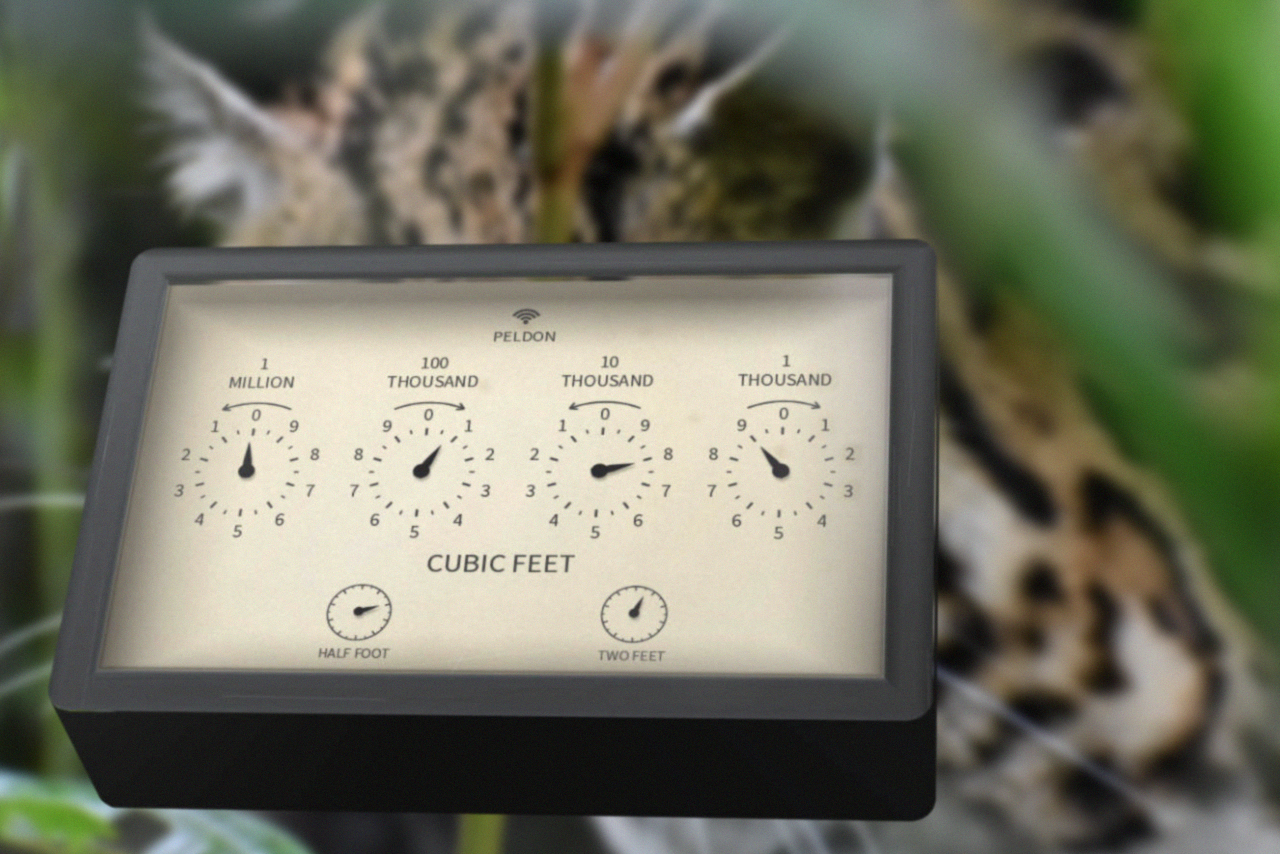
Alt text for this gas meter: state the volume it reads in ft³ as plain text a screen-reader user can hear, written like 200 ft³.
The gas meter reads 7900 ft³
